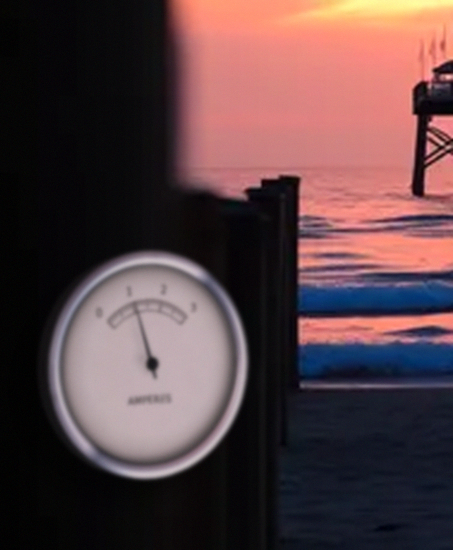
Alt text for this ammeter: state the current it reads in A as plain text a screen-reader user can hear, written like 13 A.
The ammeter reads 1 A
